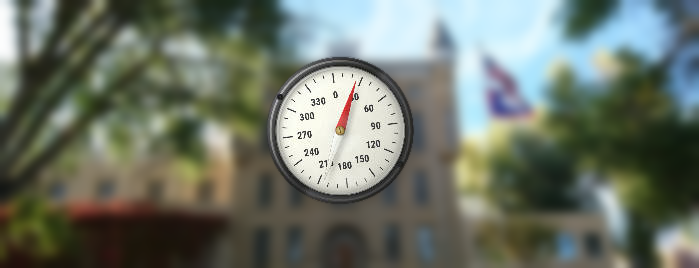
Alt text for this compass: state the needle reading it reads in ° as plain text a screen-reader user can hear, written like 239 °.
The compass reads 25 °
